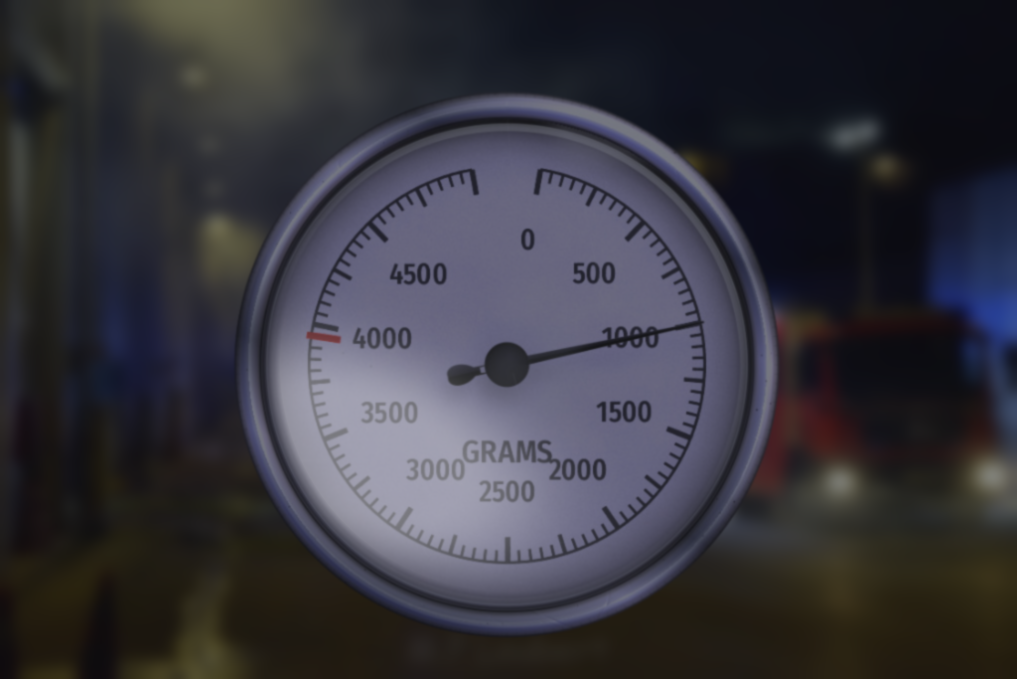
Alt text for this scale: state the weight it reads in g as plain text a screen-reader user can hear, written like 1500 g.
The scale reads 1000 g
